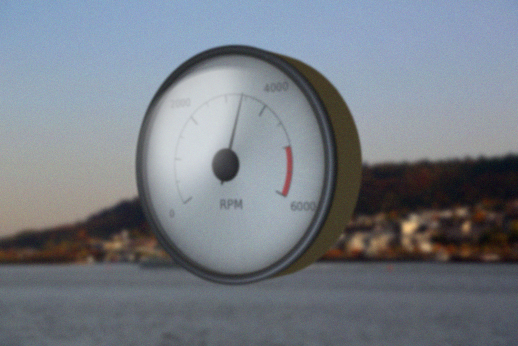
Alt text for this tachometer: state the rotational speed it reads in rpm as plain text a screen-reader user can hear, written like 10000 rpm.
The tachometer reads 3500 rpm
